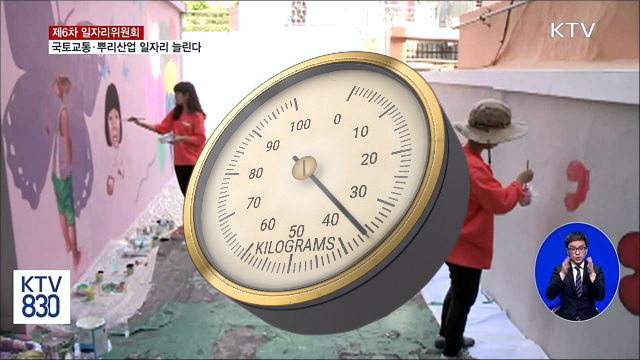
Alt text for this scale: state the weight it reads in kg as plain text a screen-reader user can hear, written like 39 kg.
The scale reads 36 kg
